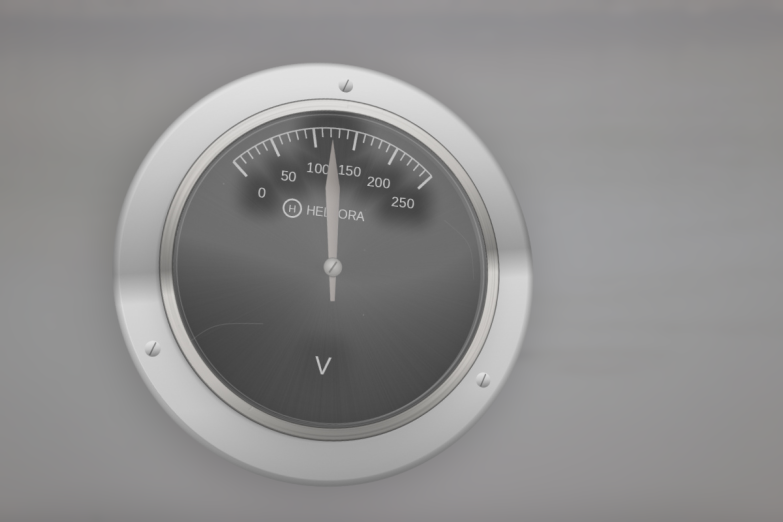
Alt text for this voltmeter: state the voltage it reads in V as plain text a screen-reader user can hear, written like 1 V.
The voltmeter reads 120 V
